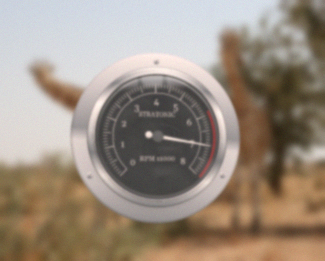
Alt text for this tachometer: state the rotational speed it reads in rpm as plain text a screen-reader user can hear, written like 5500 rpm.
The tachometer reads 7000 rpm
